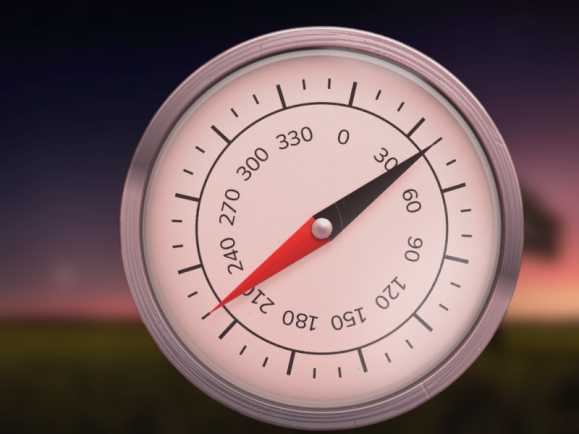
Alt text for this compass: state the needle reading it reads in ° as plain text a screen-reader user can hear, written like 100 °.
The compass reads 220 °
